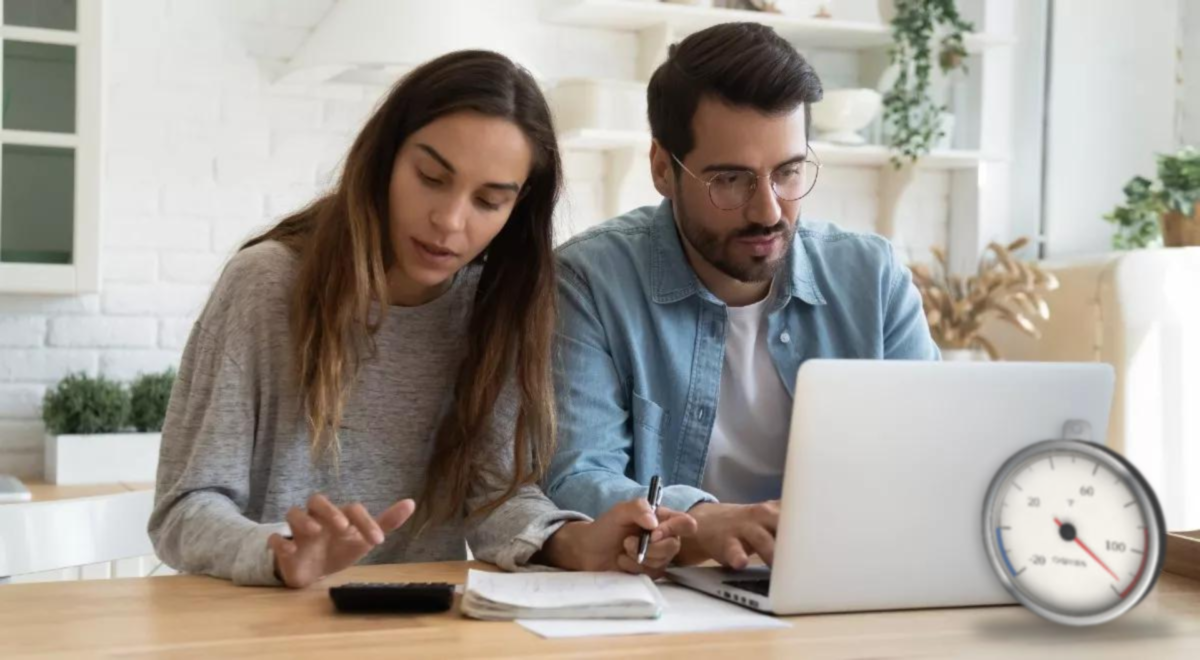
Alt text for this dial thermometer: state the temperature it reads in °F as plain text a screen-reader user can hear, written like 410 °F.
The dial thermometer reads 115 °F
